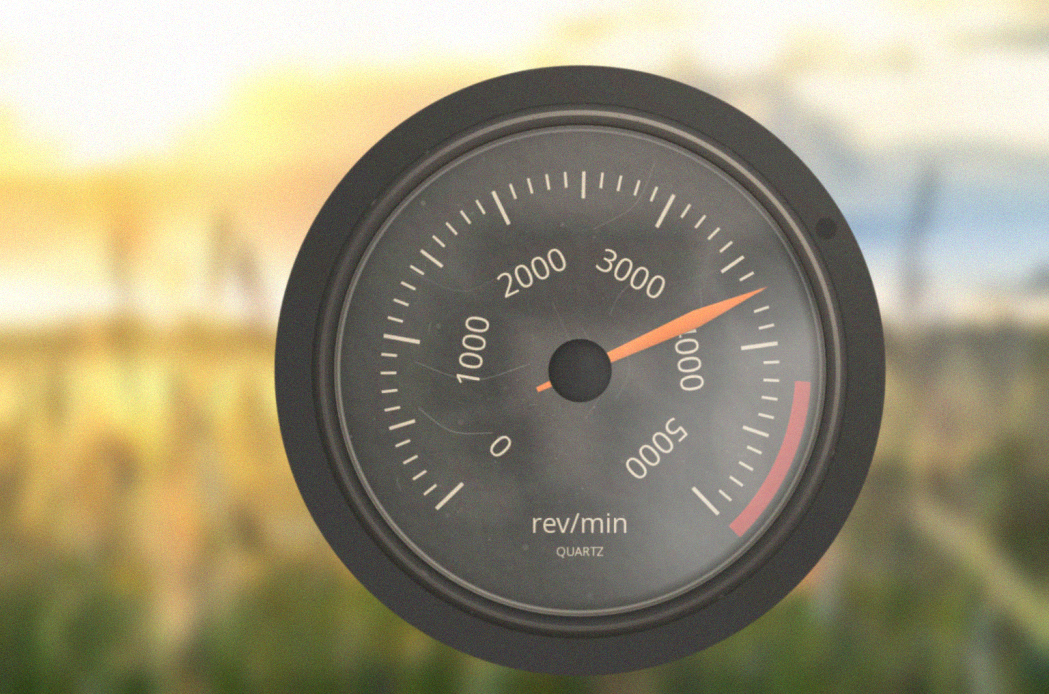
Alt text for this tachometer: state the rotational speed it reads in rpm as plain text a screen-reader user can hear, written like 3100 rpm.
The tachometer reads 3700 rpm
